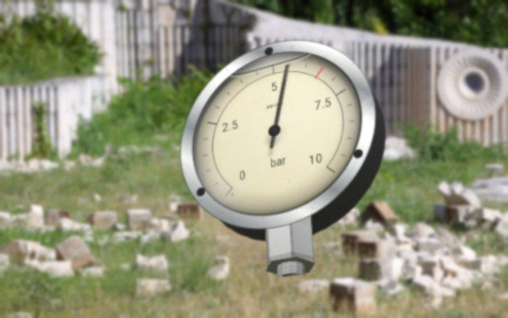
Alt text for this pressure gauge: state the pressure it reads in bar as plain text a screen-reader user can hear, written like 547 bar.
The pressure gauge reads 5.5 bar
